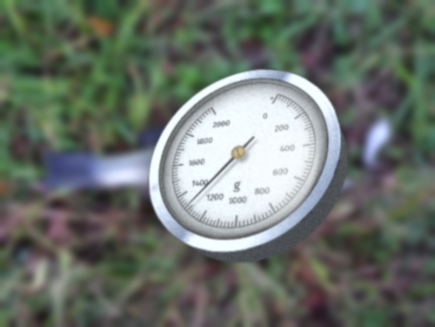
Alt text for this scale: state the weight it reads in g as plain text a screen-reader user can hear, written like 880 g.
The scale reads 1300 g
